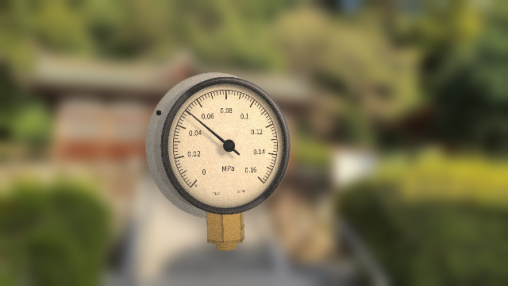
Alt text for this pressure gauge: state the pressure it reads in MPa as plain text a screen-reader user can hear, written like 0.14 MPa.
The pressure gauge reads 0.05 MPa
